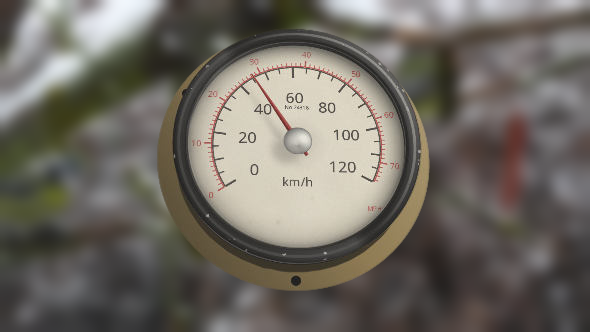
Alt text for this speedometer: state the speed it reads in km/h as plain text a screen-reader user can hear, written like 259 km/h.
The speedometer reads 45 km/h
